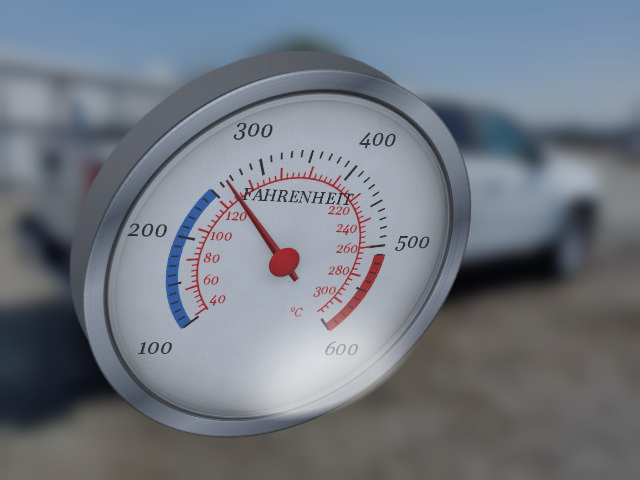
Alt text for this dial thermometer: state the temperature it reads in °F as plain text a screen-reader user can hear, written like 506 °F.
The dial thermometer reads 265 °F
